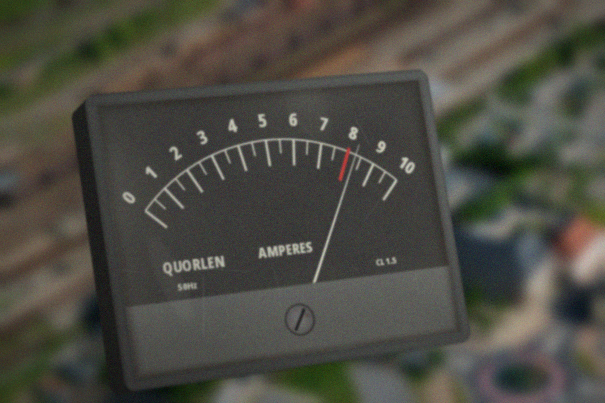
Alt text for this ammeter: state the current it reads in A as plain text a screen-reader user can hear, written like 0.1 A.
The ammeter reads 8.25 A
